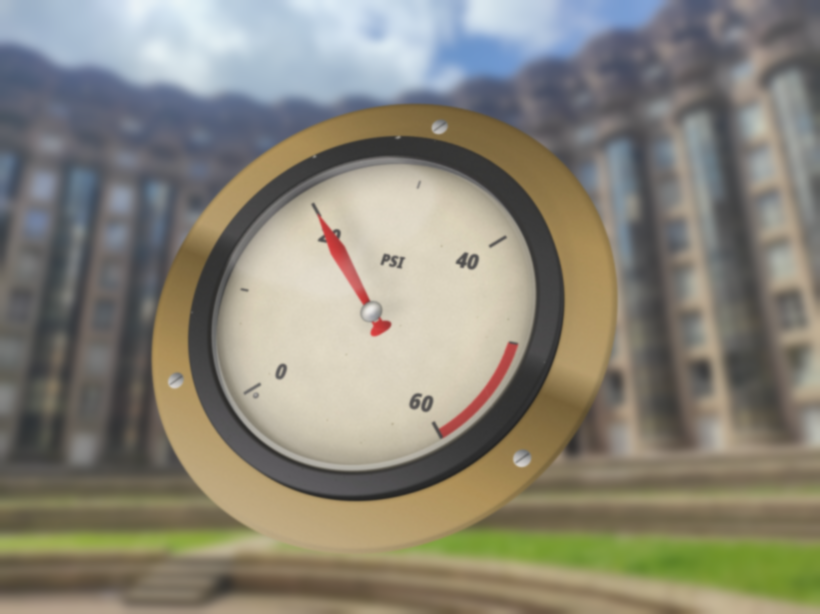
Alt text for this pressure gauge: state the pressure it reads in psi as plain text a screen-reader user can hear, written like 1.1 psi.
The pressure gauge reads 20 psi
